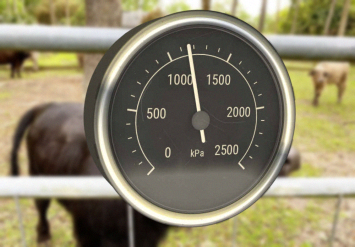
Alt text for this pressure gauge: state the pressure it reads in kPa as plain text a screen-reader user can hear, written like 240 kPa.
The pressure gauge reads 1150 kPa
